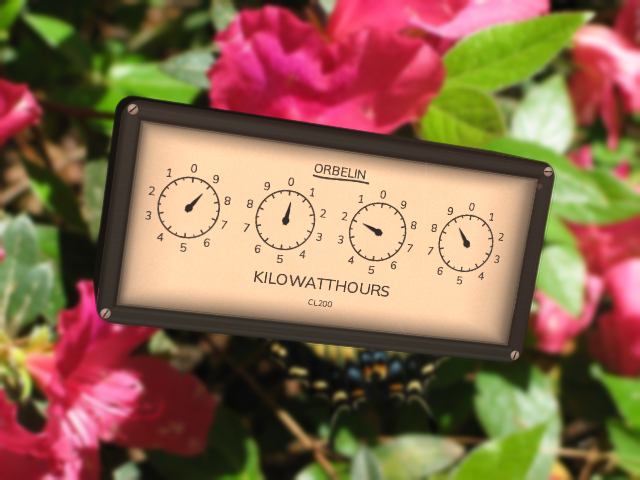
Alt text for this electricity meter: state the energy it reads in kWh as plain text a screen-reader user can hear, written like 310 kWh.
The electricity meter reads 9019 kWh
